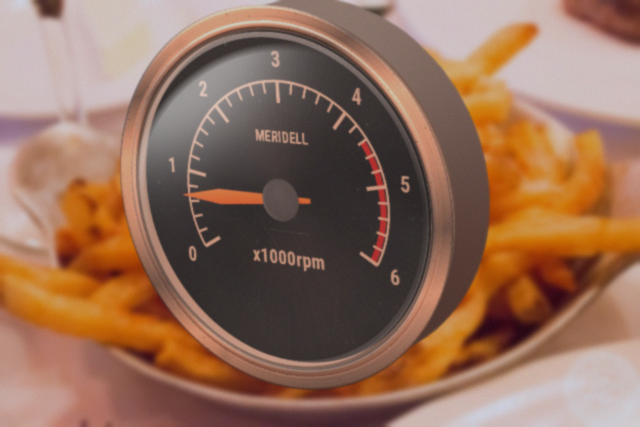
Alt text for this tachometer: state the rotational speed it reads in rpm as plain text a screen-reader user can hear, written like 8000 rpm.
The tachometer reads 700 rpm
